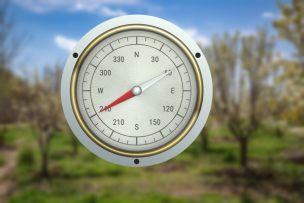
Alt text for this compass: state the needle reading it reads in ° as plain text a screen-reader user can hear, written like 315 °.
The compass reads 240 °
